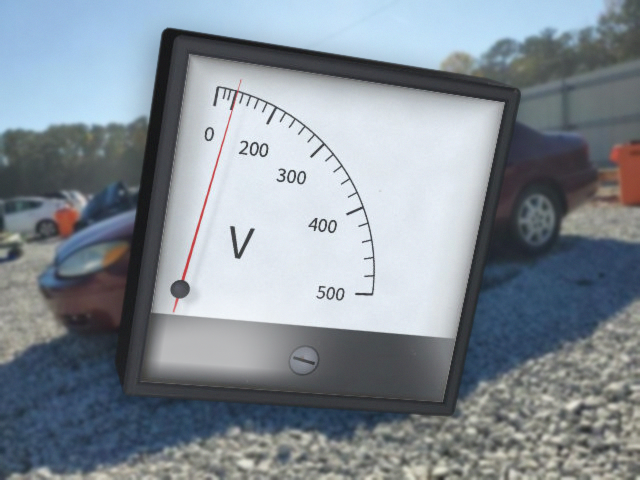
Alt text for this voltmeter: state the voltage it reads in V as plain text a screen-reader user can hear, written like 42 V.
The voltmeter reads 100 V
